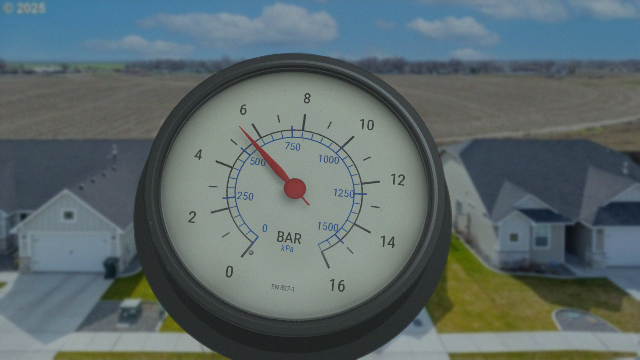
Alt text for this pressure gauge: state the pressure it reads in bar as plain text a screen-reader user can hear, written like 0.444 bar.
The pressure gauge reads 5.5 bar
